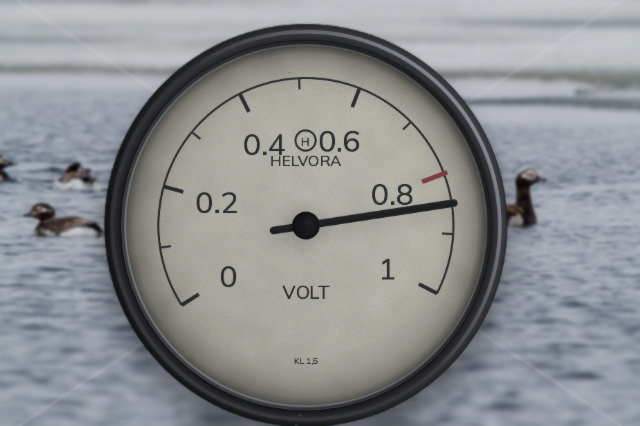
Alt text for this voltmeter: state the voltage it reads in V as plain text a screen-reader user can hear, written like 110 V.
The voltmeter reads 0.85 V
